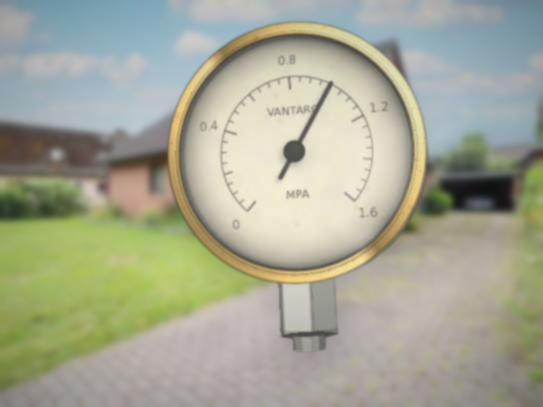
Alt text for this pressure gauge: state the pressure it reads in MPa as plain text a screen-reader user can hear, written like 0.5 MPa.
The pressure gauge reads 1 MPa
